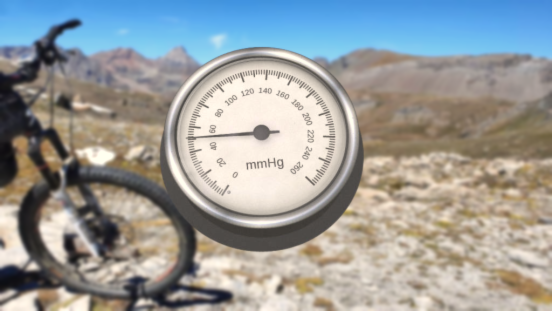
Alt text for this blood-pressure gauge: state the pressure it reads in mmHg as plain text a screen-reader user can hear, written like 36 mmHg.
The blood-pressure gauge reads 50 mmHg
